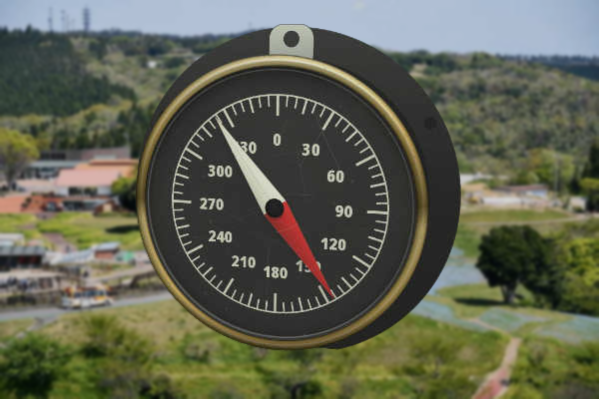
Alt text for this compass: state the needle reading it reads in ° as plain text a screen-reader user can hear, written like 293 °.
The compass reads 145 °
